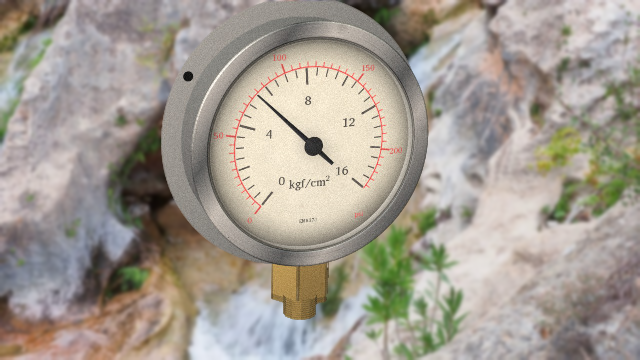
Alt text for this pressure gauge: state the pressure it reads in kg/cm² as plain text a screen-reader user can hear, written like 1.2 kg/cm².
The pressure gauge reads 5.5 kg/cm²
